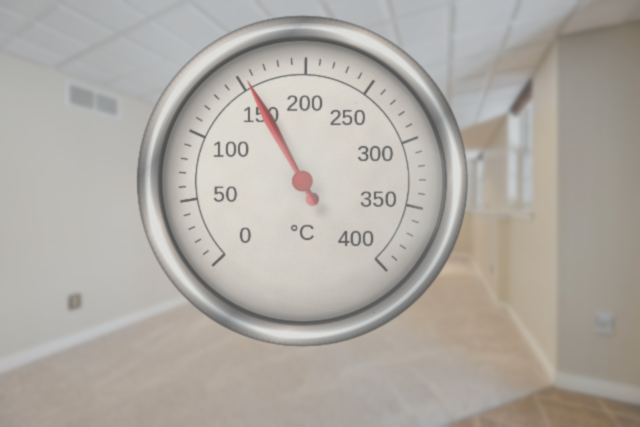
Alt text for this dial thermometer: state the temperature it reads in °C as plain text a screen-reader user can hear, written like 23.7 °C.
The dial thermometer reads 155 °C
